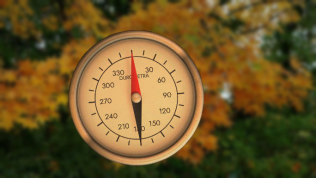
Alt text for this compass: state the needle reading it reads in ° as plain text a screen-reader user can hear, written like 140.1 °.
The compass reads 0 °
